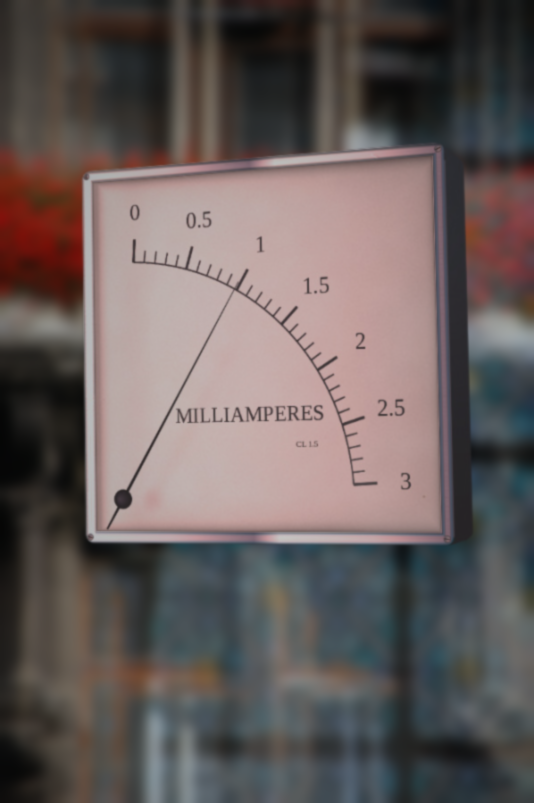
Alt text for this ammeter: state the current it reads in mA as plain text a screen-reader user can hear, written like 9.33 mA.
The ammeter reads 1 mA
